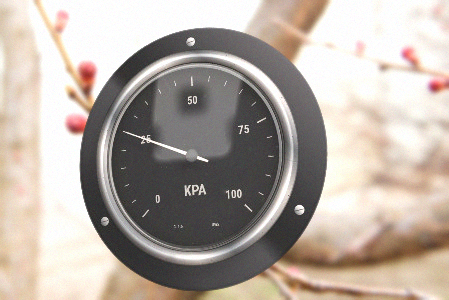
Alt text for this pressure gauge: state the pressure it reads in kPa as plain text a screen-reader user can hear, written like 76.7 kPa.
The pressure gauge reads 25 kPa
